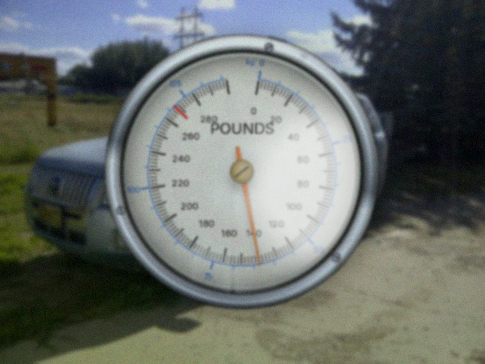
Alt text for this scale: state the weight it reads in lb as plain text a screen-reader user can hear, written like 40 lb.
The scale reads 140 lb
